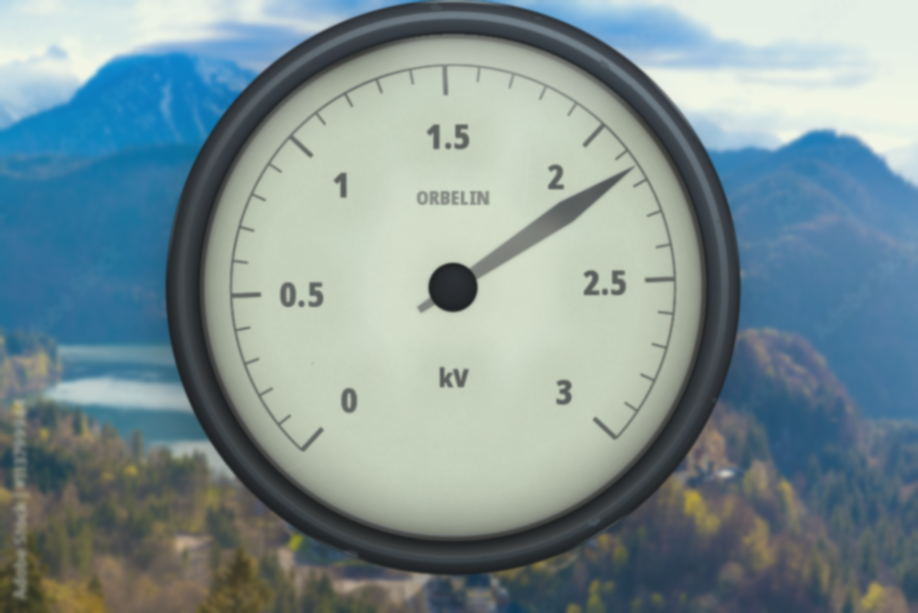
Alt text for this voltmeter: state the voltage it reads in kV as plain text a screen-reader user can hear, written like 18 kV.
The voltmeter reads 2.15 kV
